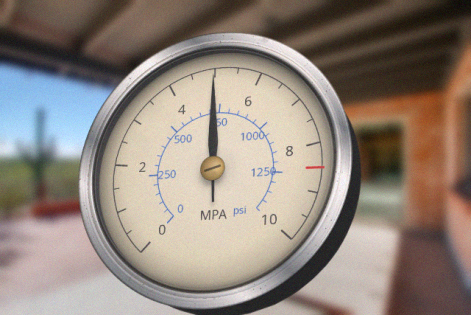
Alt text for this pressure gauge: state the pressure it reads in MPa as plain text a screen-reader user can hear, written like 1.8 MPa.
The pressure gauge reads 5 MPa
